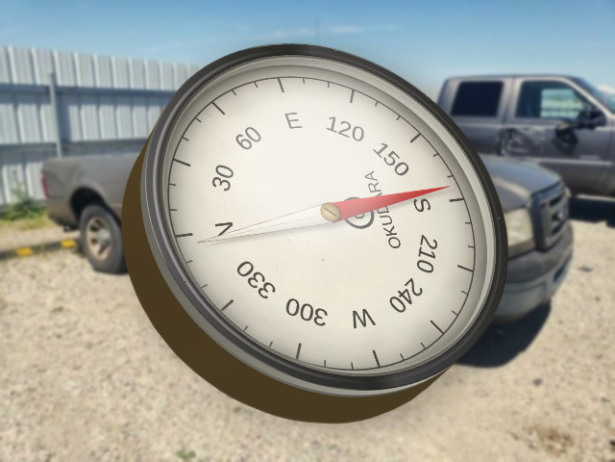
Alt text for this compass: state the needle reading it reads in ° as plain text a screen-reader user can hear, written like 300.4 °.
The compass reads 175 °
